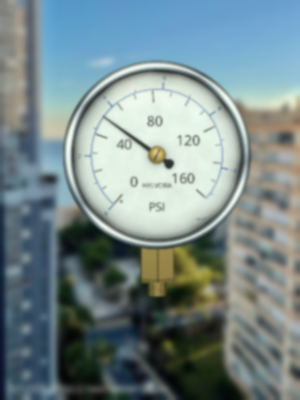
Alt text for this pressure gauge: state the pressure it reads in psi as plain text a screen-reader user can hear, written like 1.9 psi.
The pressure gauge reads 50 psi
